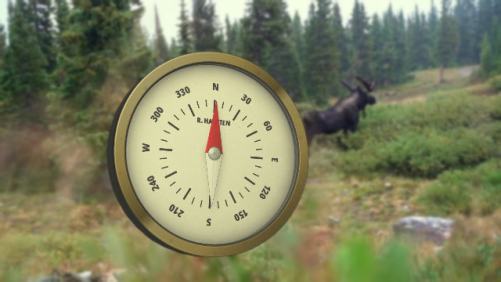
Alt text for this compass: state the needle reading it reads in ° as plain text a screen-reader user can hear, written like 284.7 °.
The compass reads 0 °
